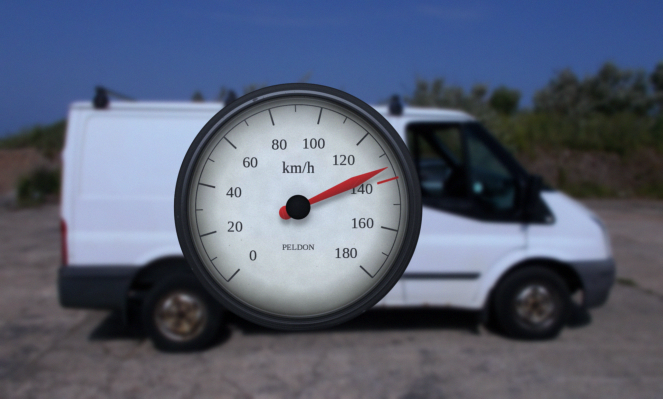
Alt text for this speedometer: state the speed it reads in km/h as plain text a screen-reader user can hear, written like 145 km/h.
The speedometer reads 135 km/h
